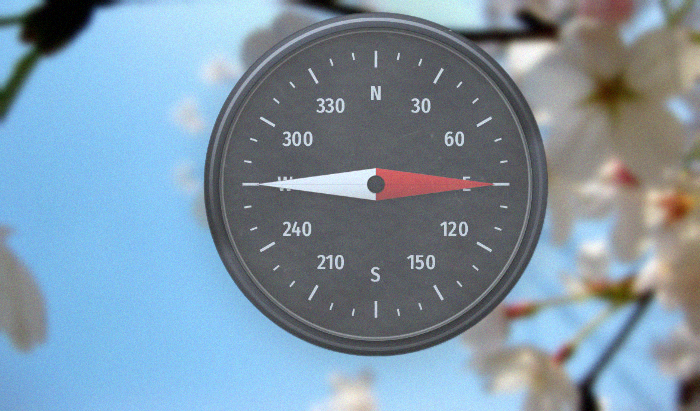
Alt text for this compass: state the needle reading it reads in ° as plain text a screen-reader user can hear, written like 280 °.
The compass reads 90 °
